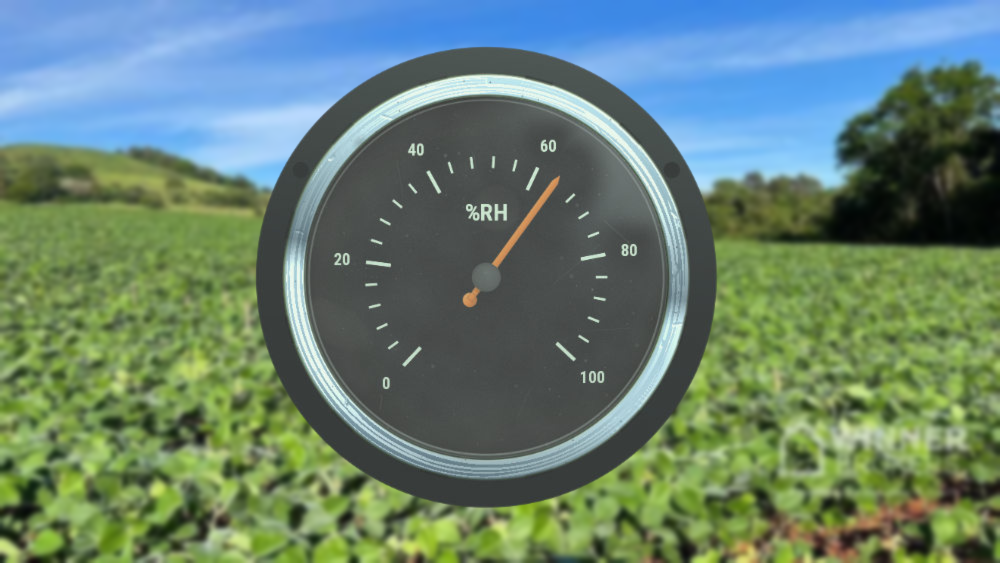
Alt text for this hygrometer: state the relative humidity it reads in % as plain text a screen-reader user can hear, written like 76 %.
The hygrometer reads 64 %
